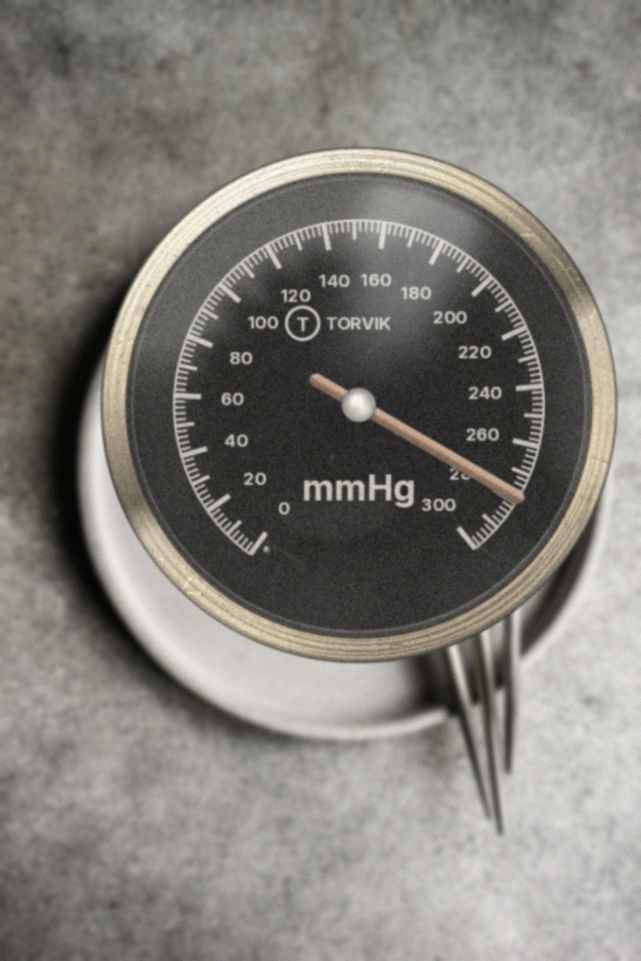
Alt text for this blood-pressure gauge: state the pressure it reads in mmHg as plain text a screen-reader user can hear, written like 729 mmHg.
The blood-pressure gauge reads 278 mmHg
